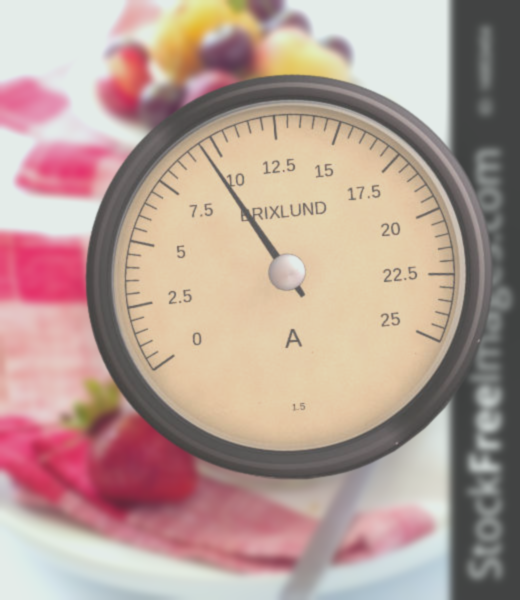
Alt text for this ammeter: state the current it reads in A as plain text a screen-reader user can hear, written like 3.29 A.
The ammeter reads 9.5 A
